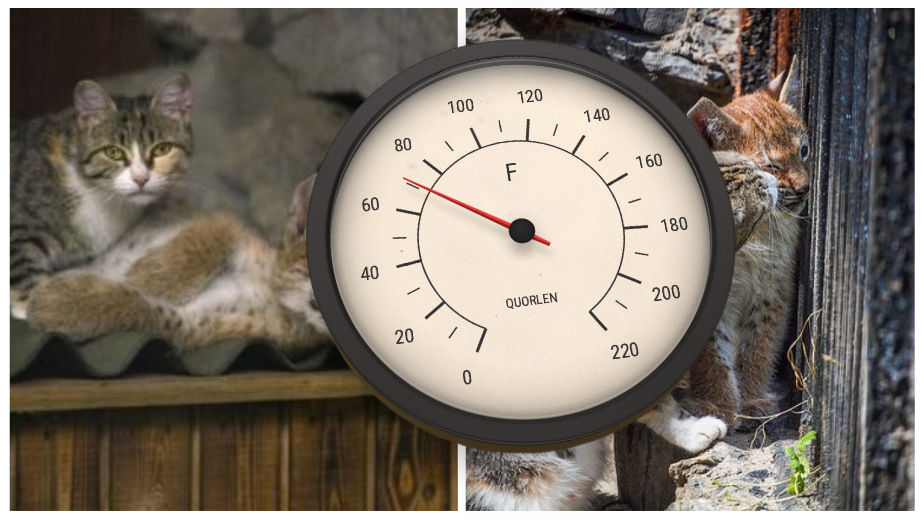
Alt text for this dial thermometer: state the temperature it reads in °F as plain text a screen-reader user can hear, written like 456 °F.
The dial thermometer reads 70 °F
